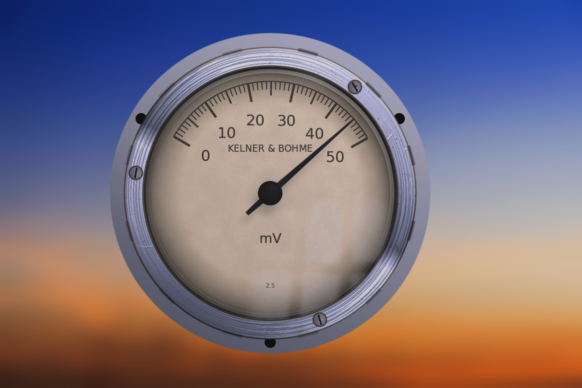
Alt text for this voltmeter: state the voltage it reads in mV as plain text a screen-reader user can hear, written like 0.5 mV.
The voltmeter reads 45 mV
